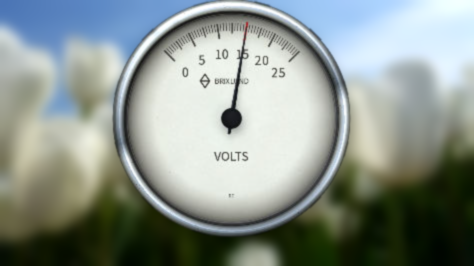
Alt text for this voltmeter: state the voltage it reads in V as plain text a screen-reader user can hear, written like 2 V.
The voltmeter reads 15 V
